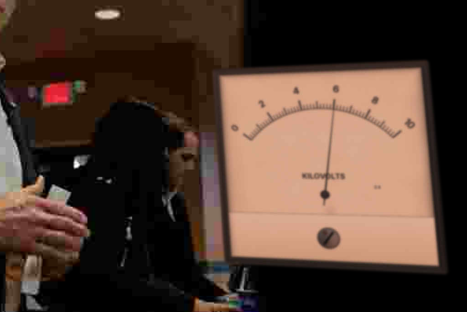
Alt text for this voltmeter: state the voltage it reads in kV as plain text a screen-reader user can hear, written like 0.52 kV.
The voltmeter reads 6 kV
